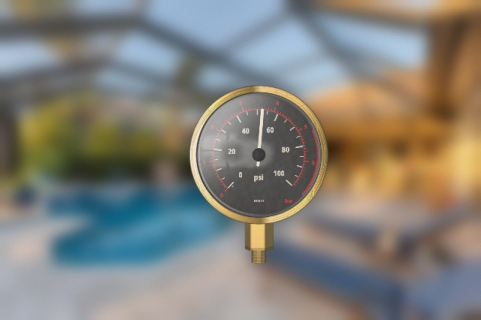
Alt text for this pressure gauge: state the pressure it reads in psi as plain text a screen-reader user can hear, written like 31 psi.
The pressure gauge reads 52.5 psi
